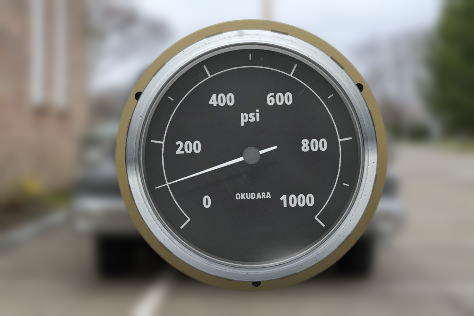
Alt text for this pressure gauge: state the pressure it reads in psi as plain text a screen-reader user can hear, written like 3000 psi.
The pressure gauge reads 100 psi
